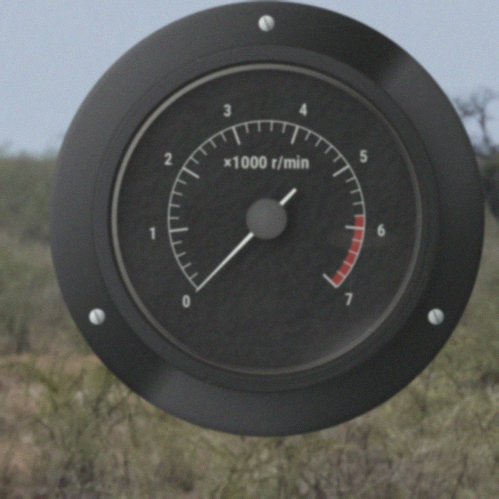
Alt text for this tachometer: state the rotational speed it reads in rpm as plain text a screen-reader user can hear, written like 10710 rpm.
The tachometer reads 0 rpm
